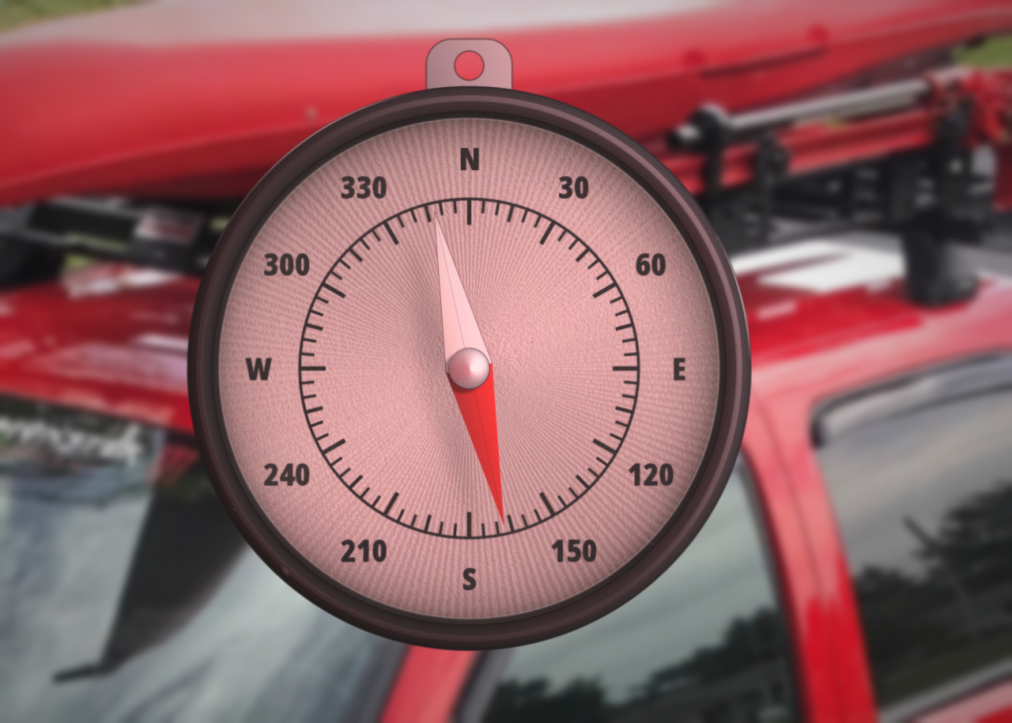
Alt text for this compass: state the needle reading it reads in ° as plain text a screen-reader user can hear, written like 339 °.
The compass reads 167.5 °
